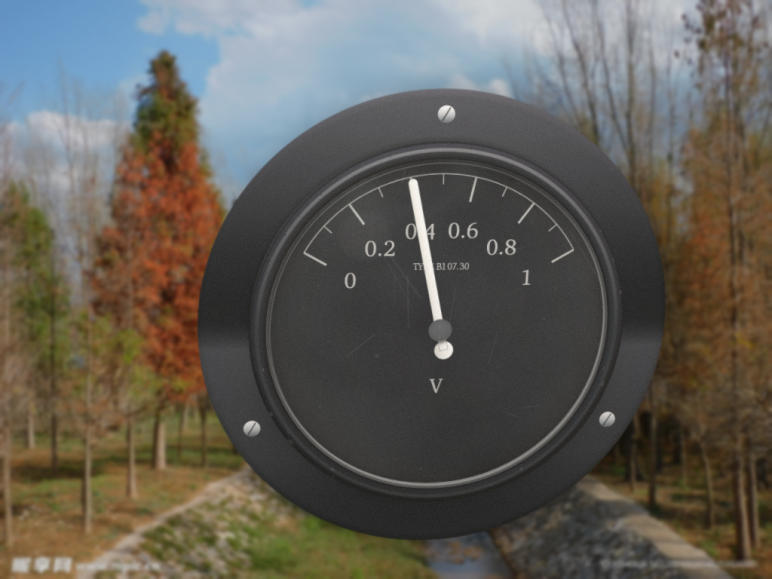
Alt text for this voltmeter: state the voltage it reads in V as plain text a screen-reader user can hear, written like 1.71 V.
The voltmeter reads 0.4 V
